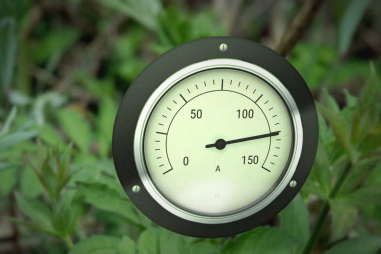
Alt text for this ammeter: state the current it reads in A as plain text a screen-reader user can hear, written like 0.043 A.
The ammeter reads 125 A
